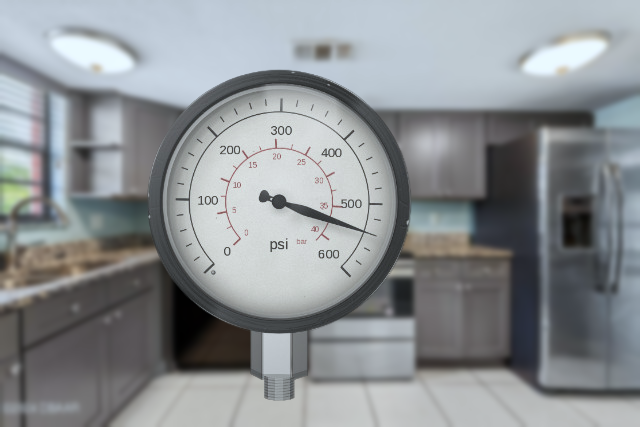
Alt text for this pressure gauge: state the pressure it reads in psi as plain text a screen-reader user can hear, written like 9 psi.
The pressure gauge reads 540 psi
